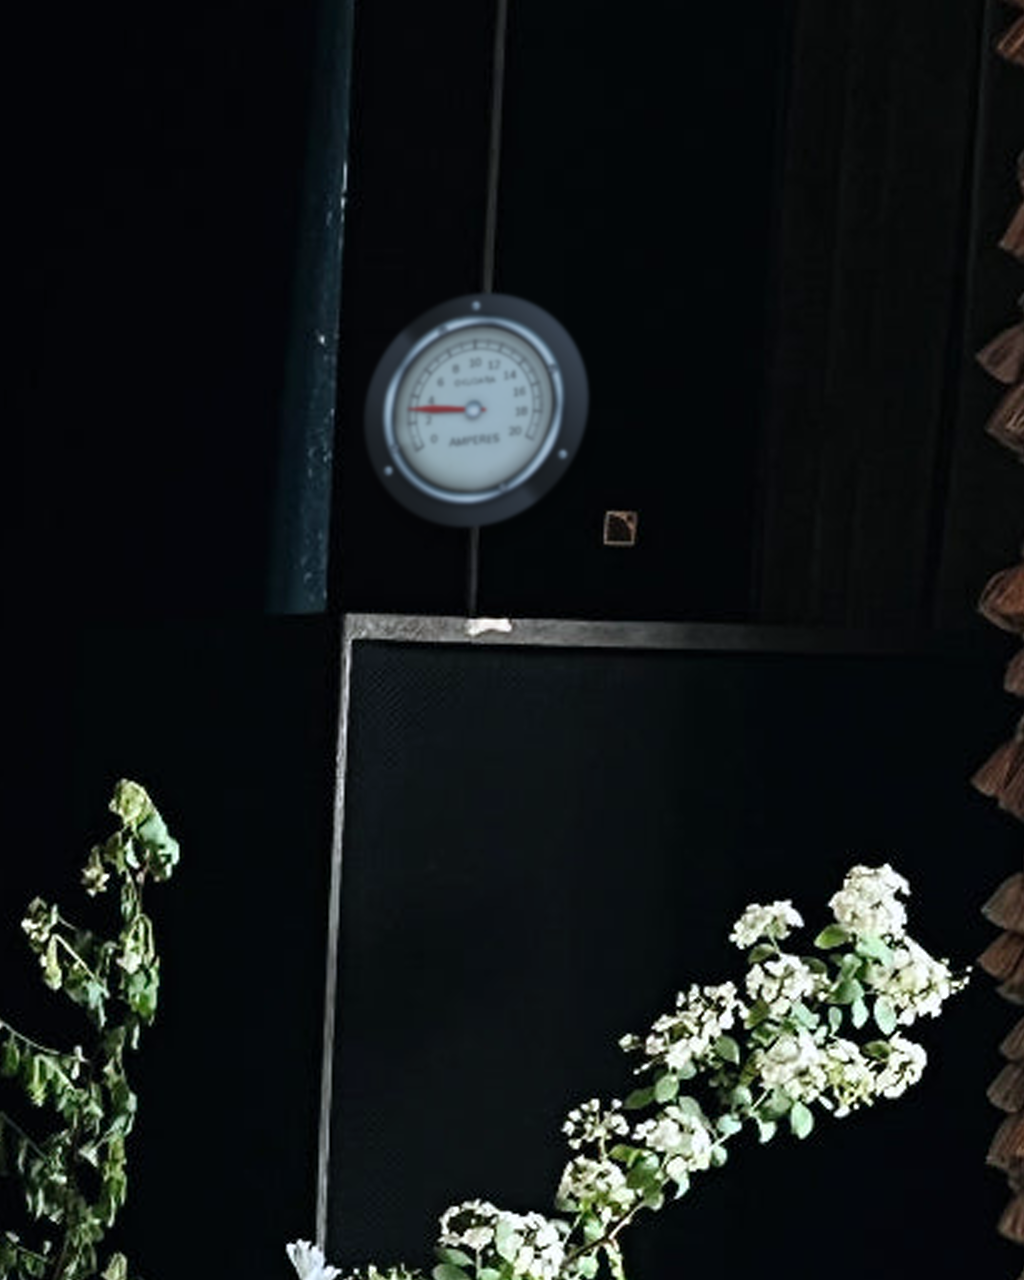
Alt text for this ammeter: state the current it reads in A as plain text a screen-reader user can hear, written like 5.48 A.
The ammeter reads 3 A
